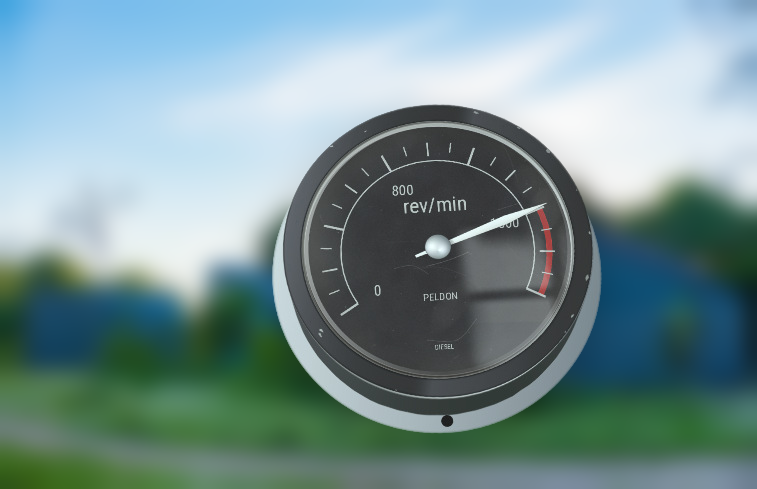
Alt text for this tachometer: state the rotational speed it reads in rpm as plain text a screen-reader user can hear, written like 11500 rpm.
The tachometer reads 1600 rpm
